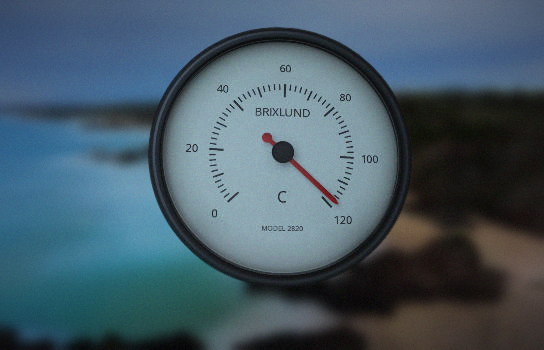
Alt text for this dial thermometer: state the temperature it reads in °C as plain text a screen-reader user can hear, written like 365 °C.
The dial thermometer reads 118 °C
